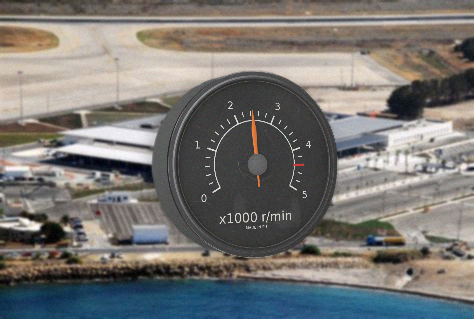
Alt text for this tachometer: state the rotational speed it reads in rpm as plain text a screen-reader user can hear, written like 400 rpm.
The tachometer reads 2400 rpm
